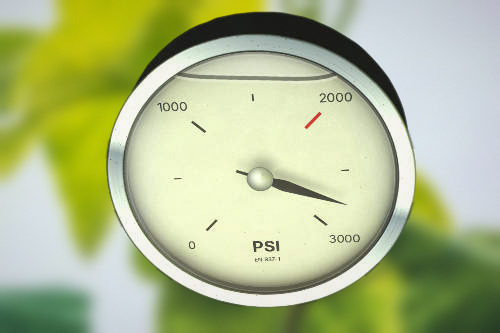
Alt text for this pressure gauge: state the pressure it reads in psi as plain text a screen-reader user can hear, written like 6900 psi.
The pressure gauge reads 2750 psi
